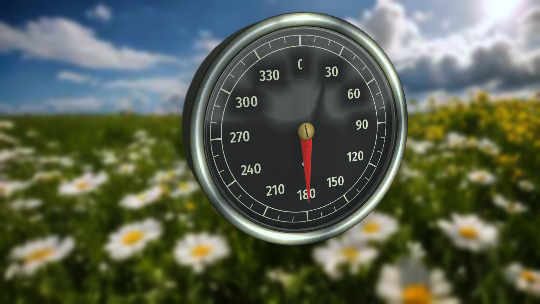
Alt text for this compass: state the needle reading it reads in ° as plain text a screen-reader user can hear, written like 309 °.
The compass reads 180 °
